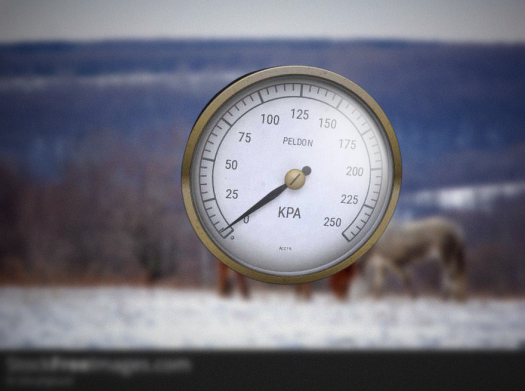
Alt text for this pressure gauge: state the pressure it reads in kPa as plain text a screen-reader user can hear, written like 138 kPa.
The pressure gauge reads 5 kPa
